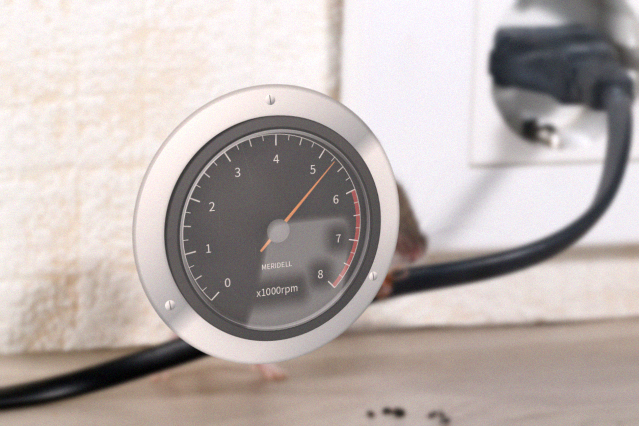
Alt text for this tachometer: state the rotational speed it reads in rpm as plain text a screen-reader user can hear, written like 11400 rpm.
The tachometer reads 5250 rpm
